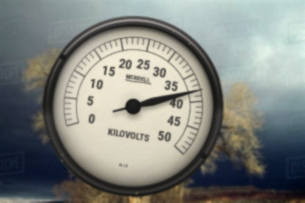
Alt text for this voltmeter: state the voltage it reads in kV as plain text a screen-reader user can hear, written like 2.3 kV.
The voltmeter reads 38 kV
